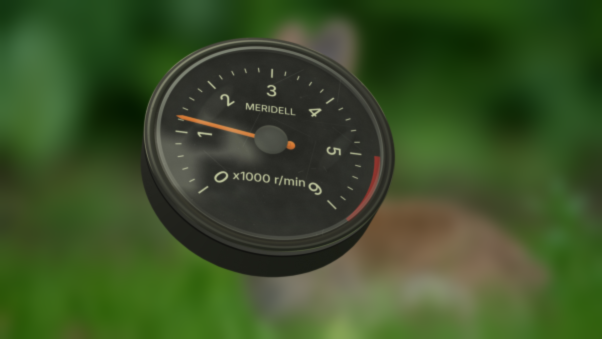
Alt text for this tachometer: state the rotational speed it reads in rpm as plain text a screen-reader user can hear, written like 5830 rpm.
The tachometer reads 1200 rpm
